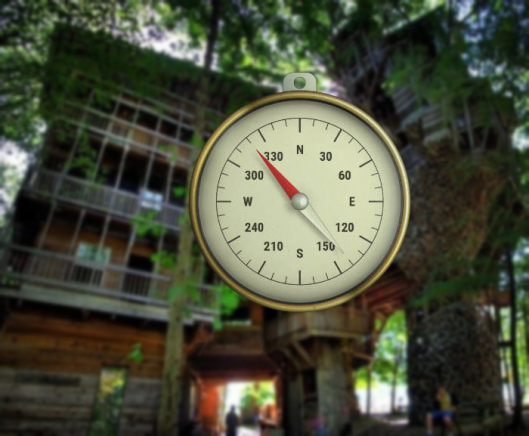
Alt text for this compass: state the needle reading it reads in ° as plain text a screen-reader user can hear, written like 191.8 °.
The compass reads 320 °
